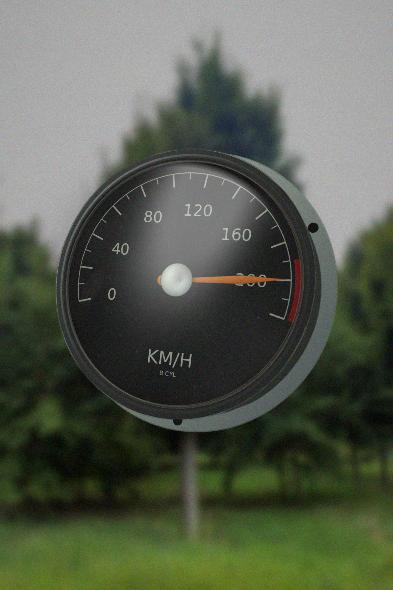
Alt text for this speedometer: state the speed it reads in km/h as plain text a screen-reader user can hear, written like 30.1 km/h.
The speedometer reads 200 km/h
